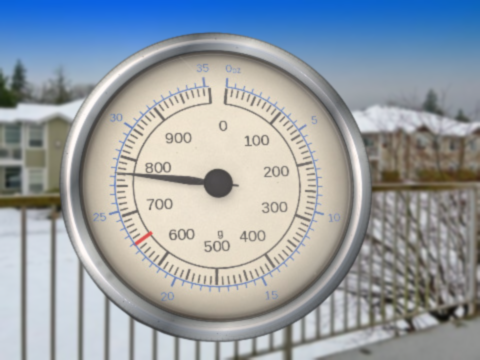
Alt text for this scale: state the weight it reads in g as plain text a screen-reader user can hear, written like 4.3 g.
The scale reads 770 g
